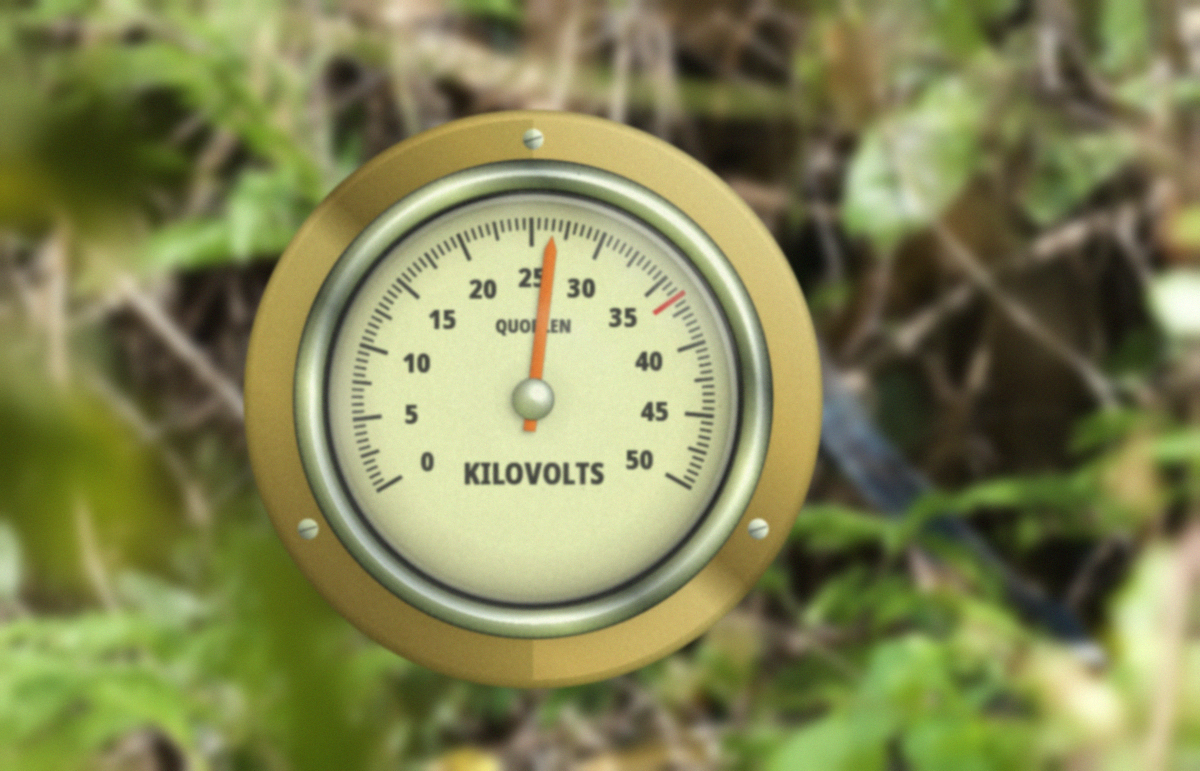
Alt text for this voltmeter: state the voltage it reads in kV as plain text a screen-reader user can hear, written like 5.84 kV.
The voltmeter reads 26.5 kV
